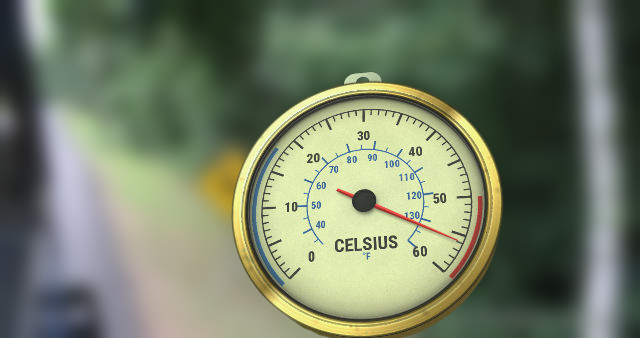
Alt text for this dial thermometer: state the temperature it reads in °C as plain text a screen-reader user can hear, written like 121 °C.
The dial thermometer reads 56 °C
